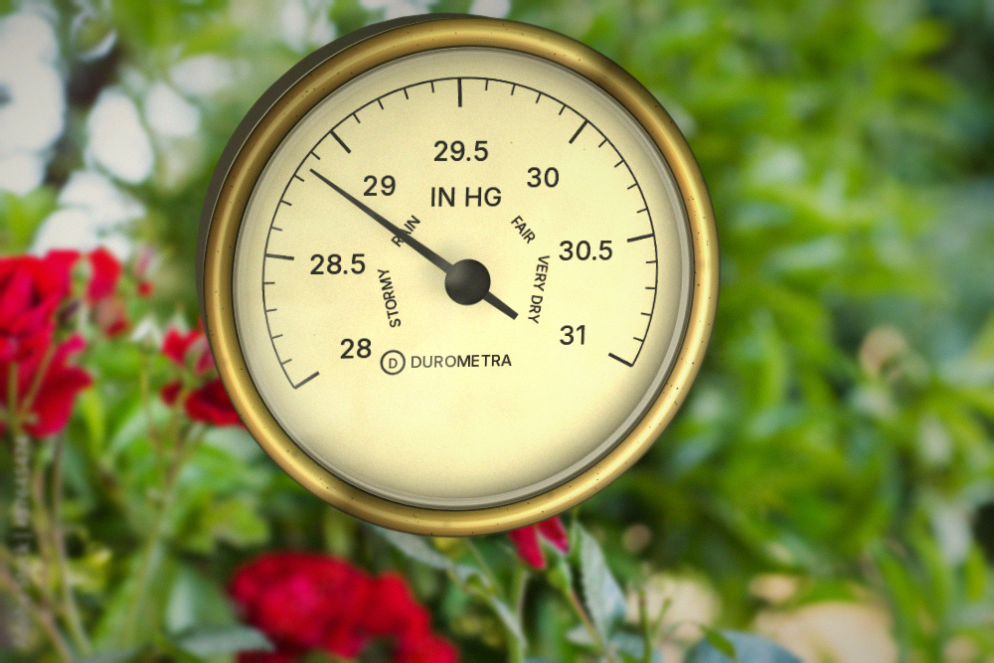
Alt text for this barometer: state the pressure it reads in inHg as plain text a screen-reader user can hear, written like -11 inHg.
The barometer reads 28.85 inHg
